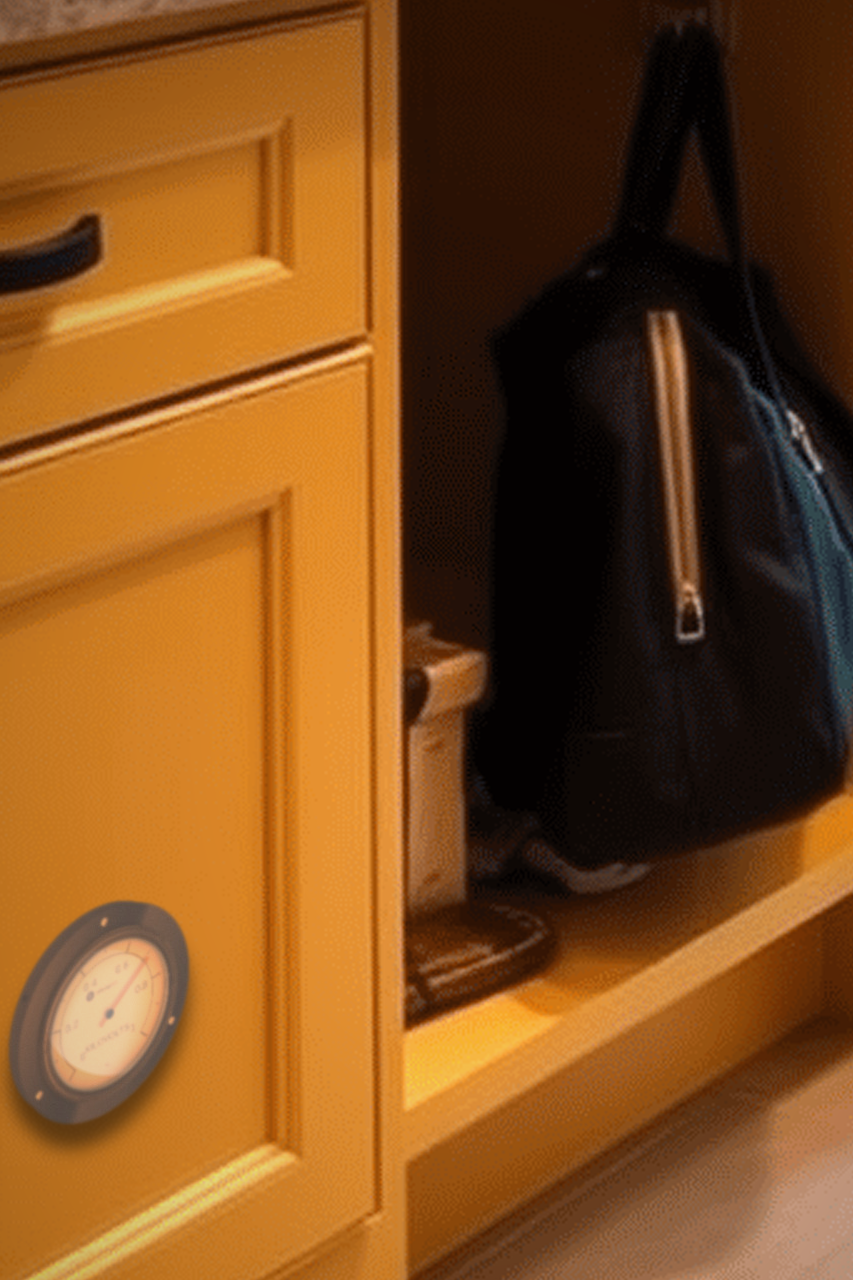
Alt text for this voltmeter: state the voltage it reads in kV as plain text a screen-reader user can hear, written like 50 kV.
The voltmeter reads 0.7 kV
